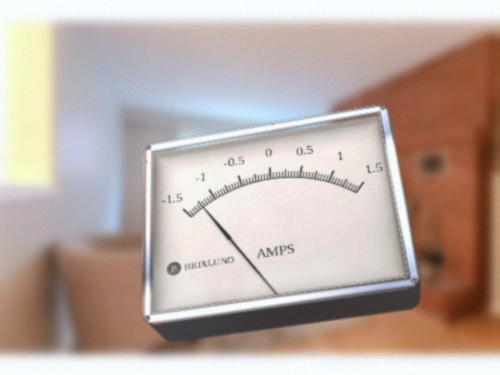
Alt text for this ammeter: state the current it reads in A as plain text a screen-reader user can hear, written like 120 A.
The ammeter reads -1.25 A
